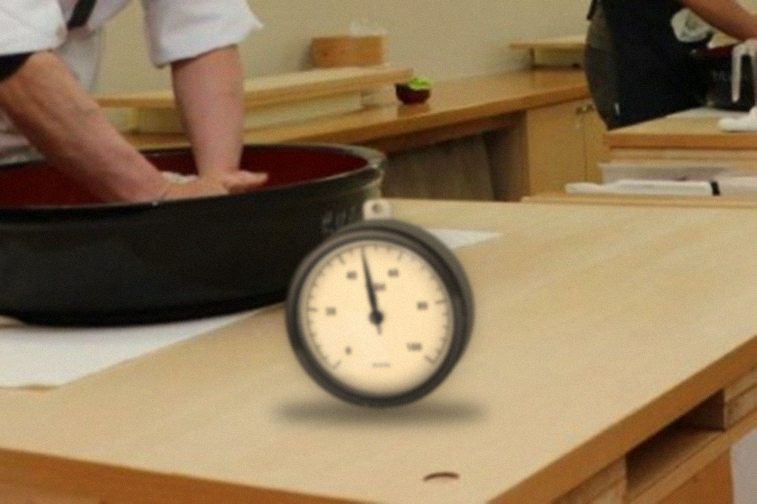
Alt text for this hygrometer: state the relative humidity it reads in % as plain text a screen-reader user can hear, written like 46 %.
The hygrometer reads 48 %
